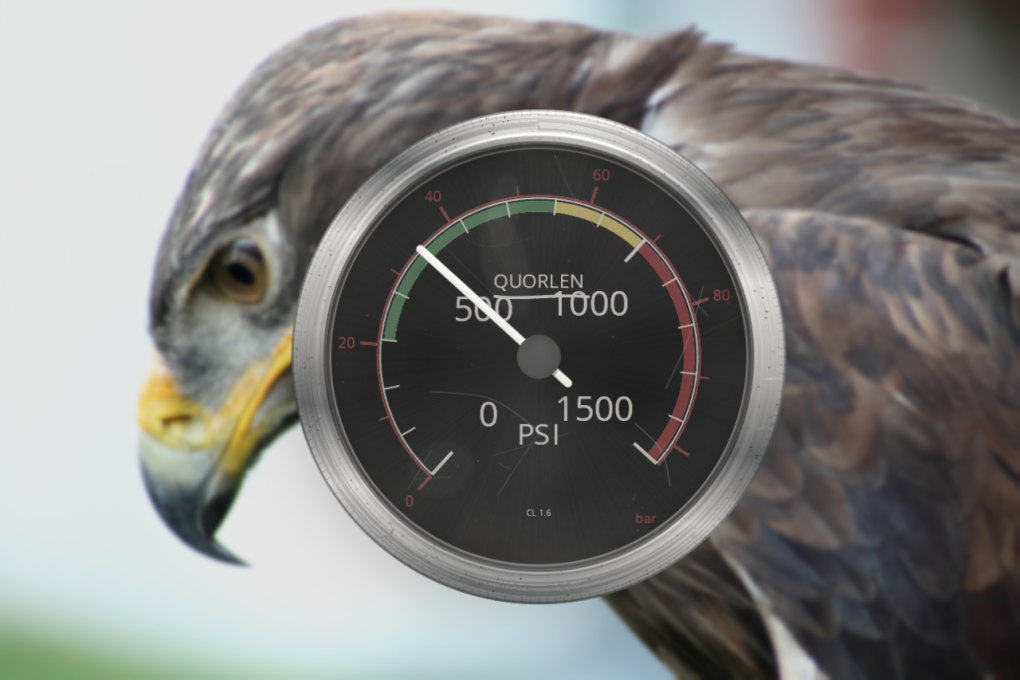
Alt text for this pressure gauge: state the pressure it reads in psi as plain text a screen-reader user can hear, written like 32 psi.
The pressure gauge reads 500 psi
